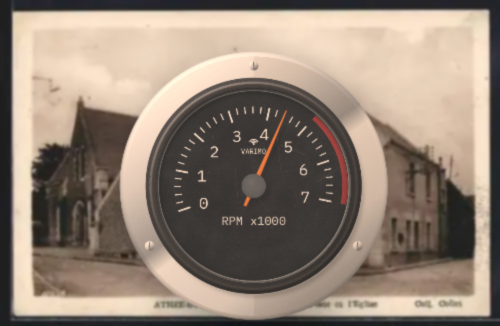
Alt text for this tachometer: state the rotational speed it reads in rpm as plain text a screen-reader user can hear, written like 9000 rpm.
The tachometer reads 4400 rpm
